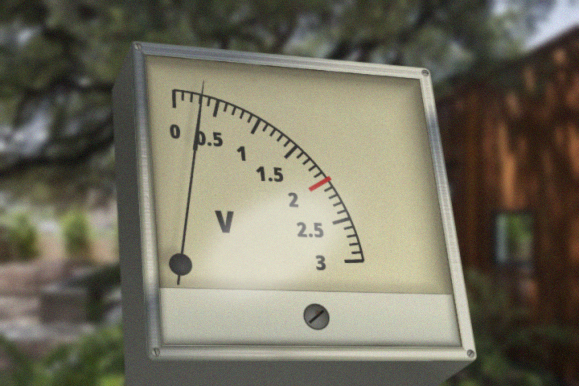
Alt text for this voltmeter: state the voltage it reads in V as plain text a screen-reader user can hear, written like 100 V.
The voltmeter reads 0.3 V
